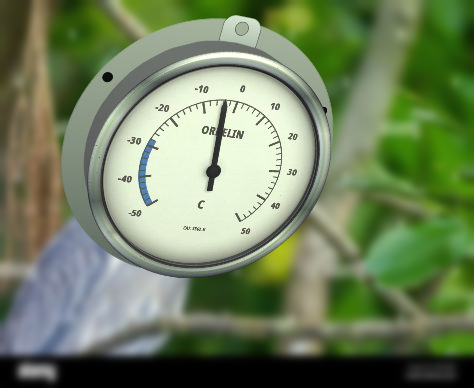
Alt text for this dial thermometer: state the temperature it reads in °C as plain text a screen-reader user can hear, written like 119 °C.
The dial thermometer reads -4 °C
